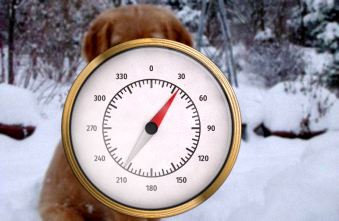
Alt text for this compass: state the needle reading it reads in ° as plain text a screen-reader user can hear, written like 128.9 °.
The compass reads 35 °
